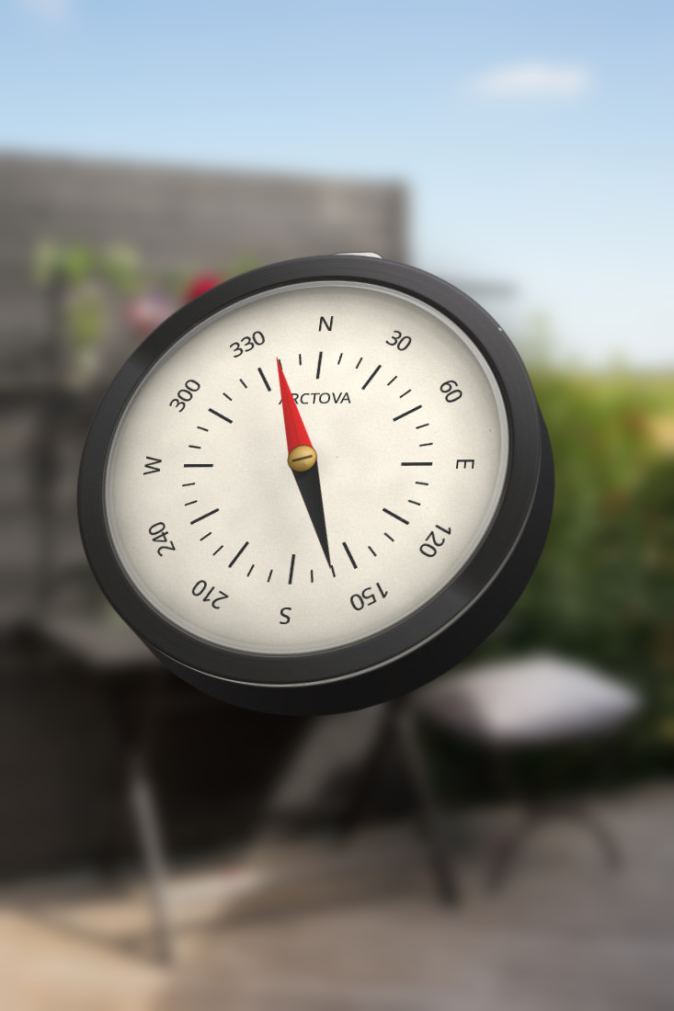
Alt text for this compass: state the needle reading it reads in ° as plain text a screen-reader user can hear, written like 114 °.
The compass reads 340 °
